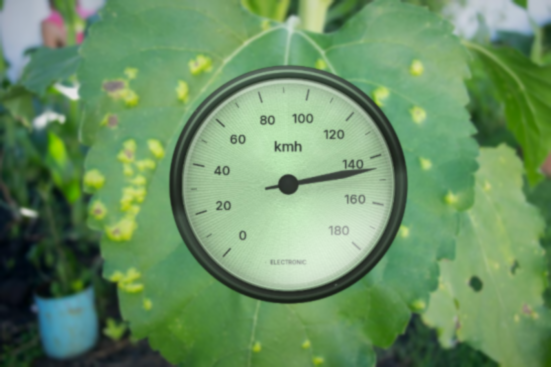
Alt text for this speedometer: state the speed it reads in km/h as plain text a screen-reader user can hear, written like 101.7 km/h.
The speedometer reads 145 km/h
